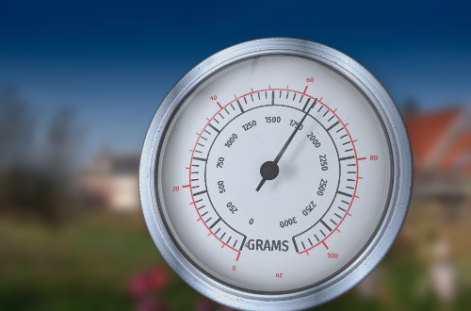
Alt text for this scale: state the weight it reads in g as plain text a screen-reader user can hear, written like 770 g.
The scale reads 1800 g
